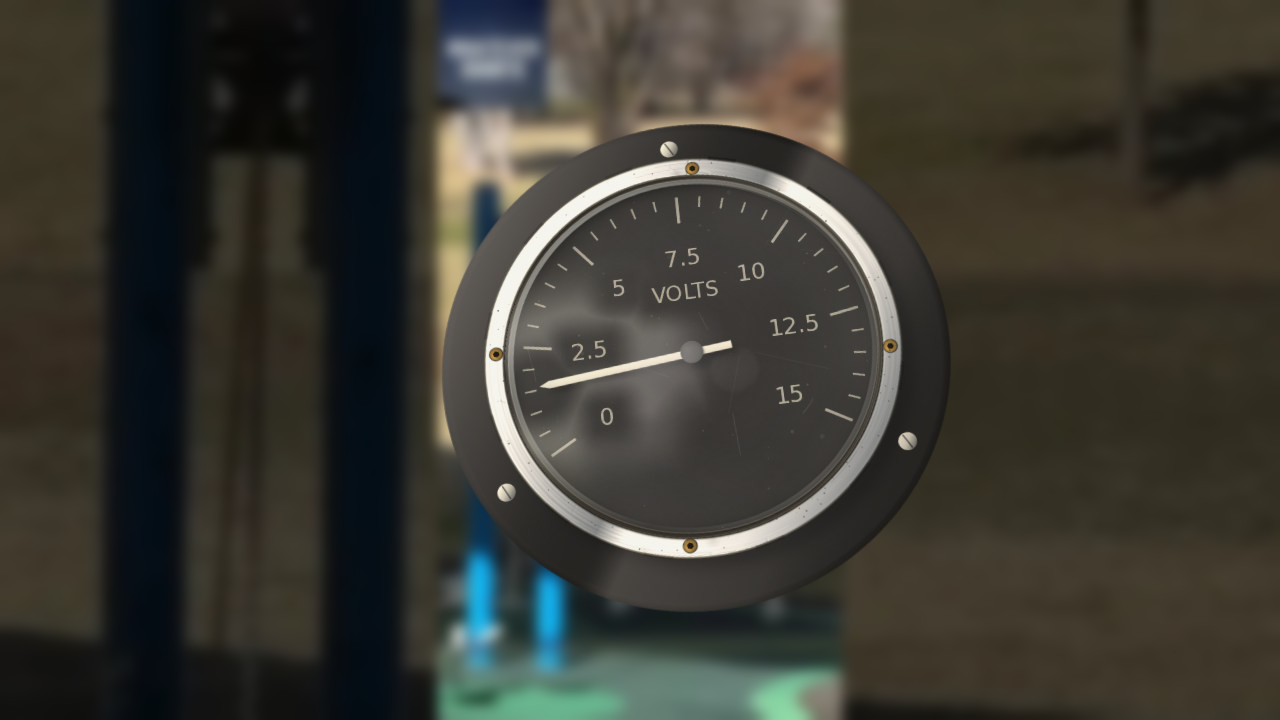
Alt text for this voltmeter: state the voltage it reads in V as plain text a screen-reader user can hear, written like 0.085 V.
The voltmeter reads 1.5 V
